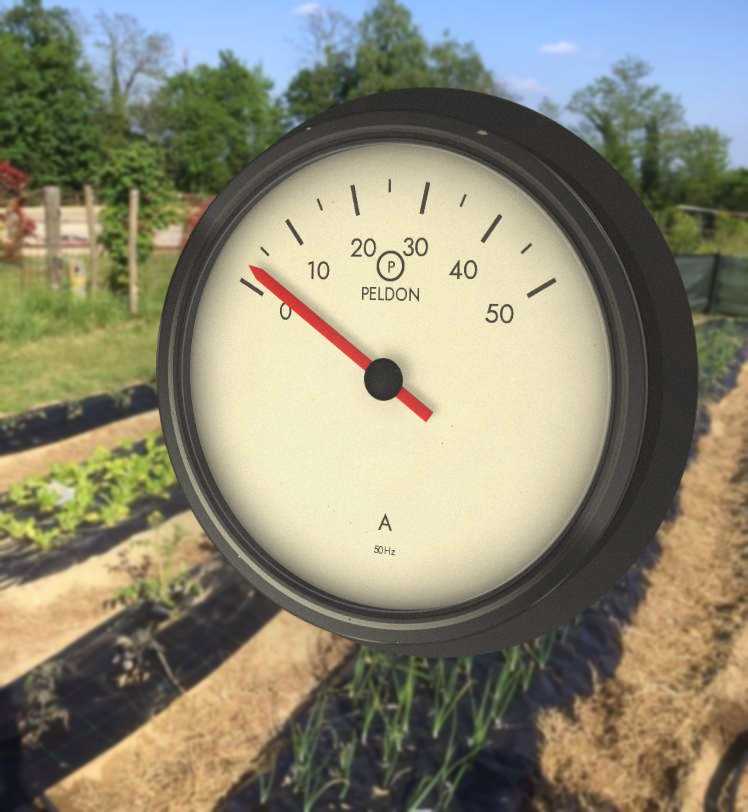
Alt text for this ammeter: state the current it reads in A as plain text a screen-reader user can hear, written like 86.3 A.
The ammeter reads 2.5 A
